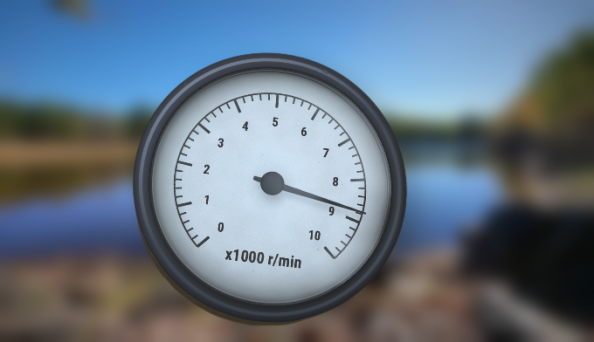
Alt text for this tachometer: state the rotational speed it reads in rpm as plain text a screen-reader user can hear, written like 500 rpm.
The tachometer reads 8800 rpm
